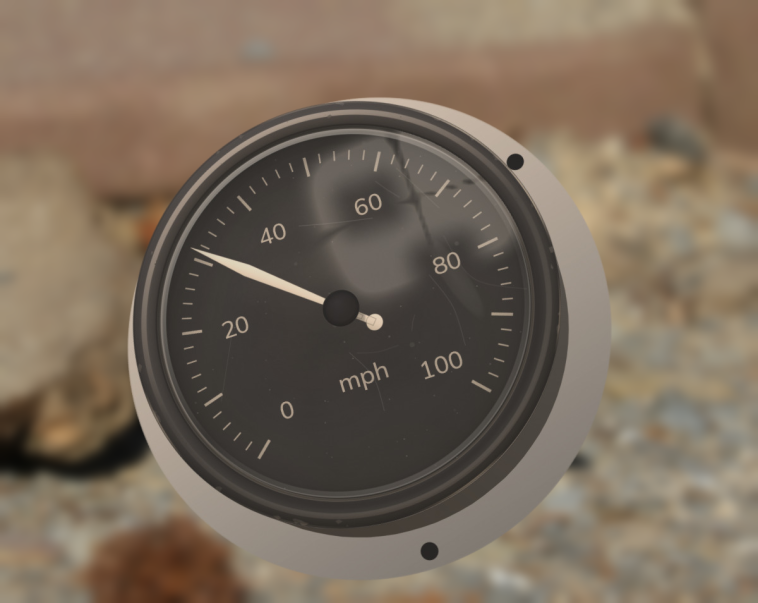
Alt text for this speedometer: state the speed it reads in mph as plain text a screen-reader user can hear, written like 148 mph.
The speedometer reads 31 mph
